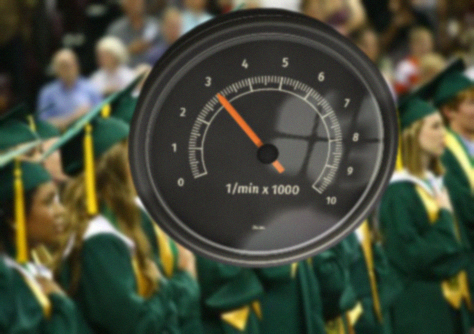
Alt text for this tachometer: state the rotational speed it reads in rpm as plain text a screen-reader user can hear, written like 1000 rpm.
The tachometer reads 3000 rpm
